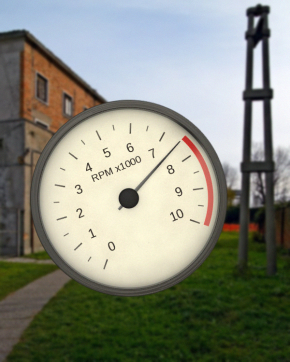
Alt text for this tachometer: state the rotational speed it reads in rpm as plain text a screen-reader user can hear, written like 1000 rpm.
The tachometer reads 7500 rpm
